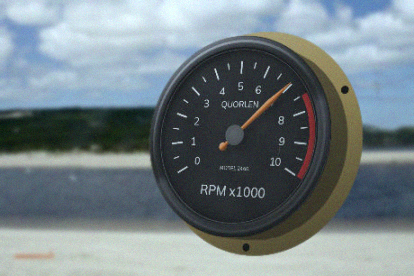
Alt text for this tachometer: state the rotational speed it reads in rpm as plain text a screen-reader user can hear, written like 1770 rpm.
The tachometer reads 7000 rpm
